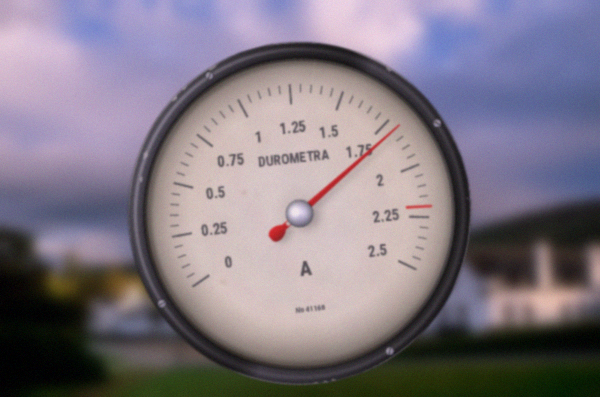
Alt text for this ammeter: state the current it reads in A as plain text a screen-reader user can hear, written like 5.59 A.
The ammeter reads 1.8 A
